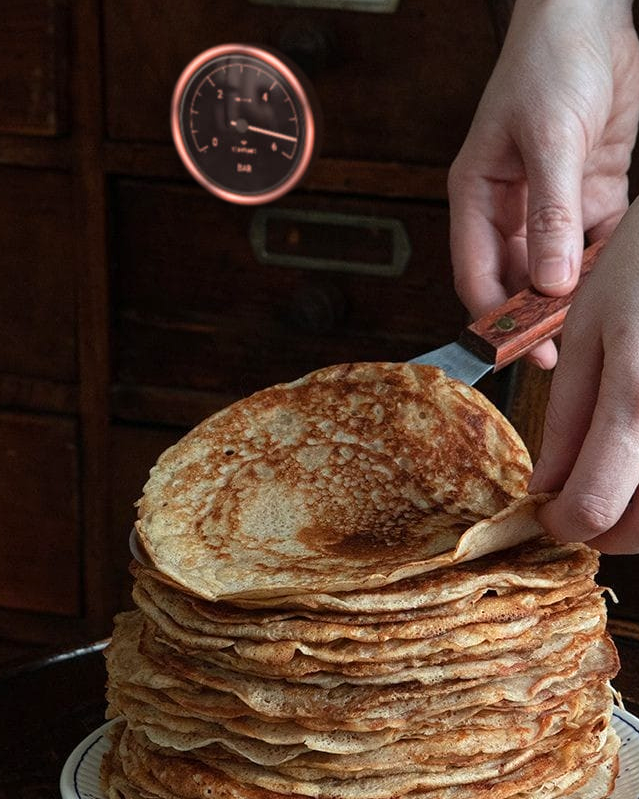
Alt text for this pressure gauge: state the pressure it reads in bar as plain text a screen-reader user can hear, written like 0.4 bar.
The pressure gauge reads 5.5 bar
